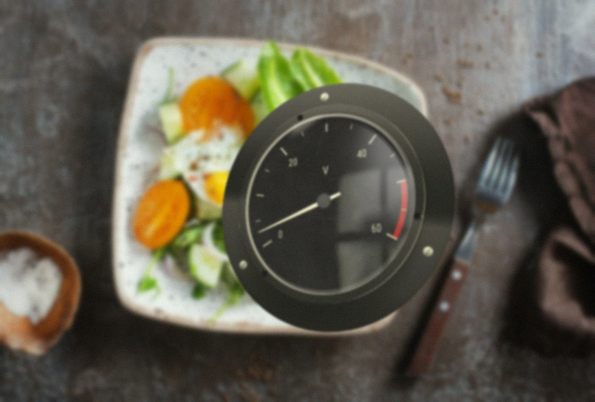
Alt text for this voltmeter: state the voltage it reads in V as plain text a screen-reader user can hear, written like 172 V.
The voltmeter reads 2.5 V
